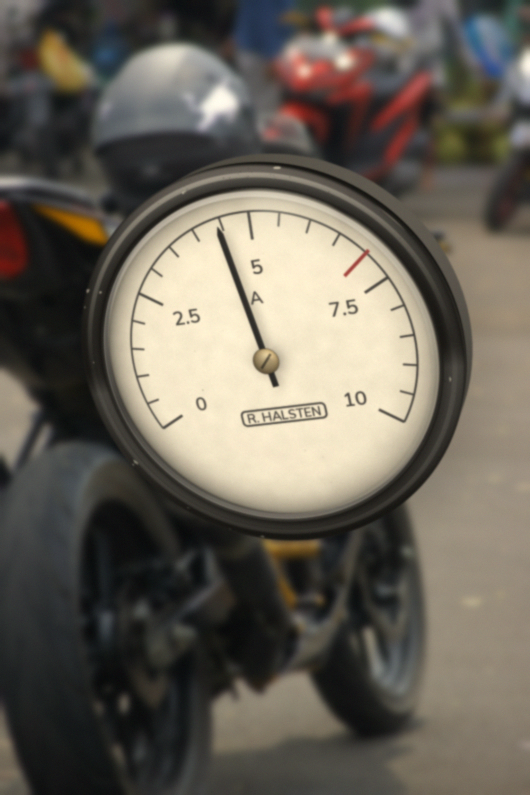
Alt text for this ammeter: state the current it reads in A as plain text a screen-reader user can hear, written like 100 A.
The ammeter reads 4.5 A
